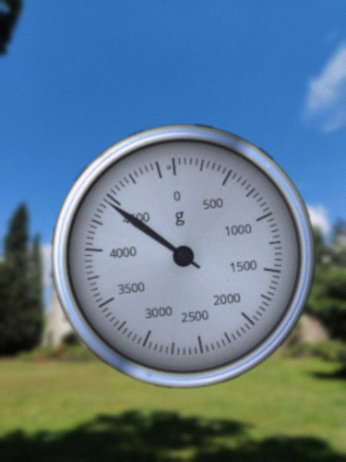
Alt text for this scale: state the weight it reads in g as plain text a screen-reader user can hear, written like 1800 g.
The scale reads 4450 g
